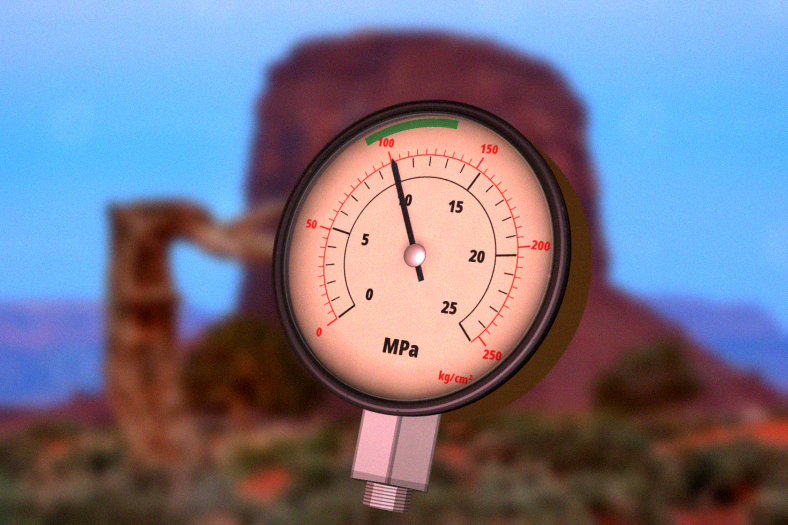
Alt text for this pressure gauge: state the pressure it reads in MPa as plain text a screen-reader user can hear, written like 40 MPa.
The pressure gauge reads 10 MPa
